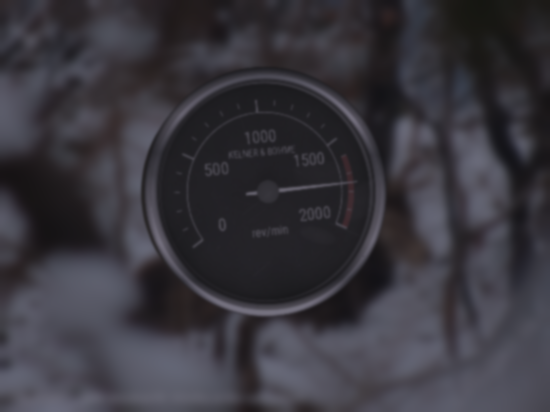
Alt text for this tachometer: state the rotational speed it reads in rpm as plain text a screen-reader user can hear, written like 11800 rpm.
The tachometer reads 1750 rpm
